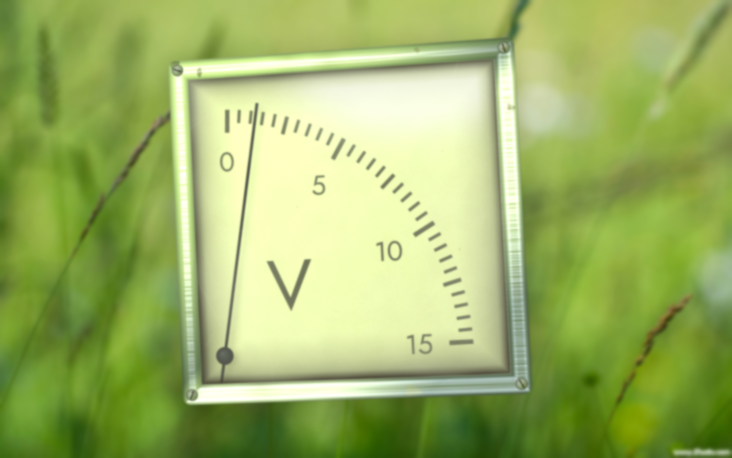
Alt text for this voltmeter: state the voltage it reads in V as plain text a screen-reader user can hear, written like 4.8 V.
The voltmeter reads 1.25 V
